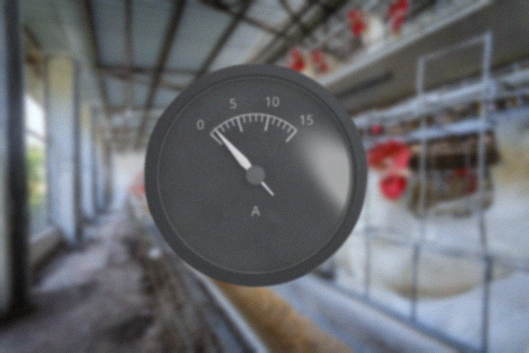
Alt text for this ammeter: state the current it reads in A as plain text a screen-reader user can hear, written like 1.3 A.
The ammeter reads 1 A
